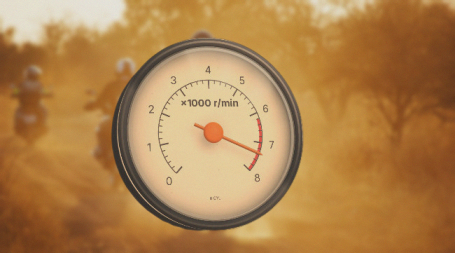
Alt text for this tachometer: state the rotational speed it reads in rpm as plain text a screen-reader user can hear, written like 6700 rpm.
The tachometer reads 7400 rpm
